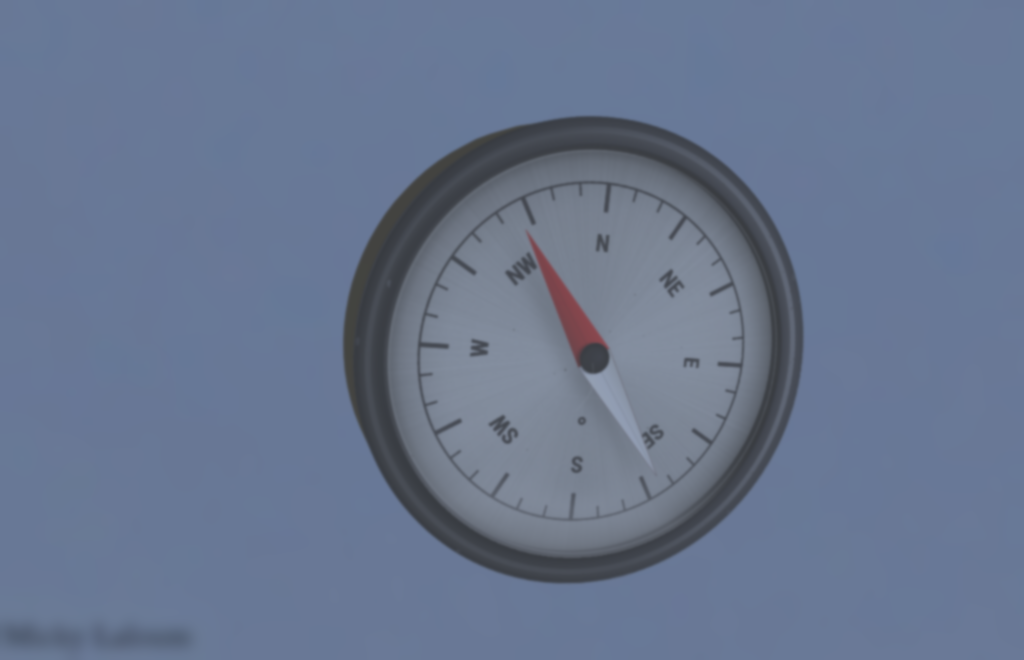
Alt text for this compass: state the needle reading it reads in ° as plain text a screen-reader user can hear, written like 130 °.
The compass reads 325 °
